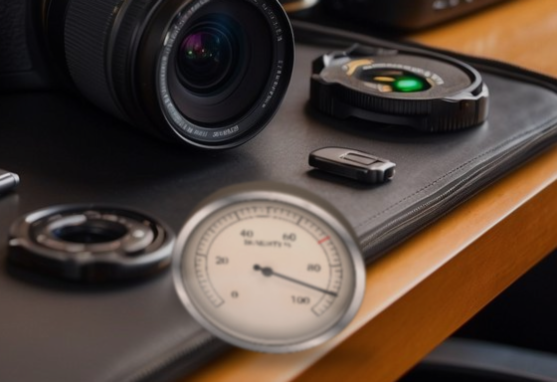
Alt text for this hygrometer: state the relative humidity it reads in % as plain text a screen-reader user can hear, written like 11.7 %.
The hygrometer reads 90 %
